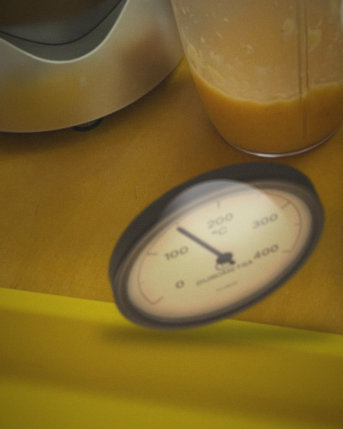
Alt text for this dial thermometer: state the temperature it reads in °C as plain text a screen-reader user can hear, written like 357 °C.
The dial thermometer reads 150 °C
